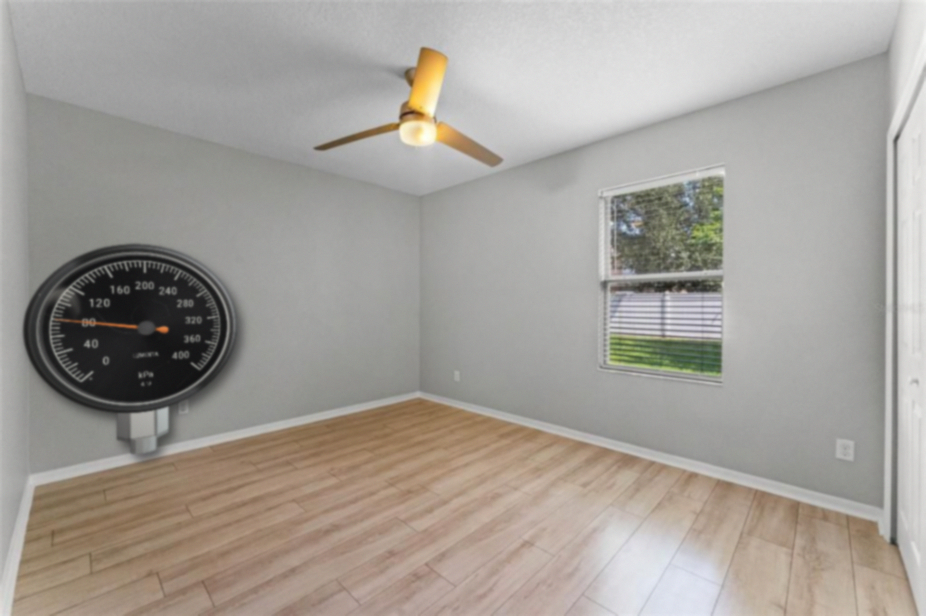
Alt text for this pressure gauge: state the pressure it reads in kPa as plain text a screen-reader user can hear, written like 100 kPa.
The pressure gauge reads 80 kPa
